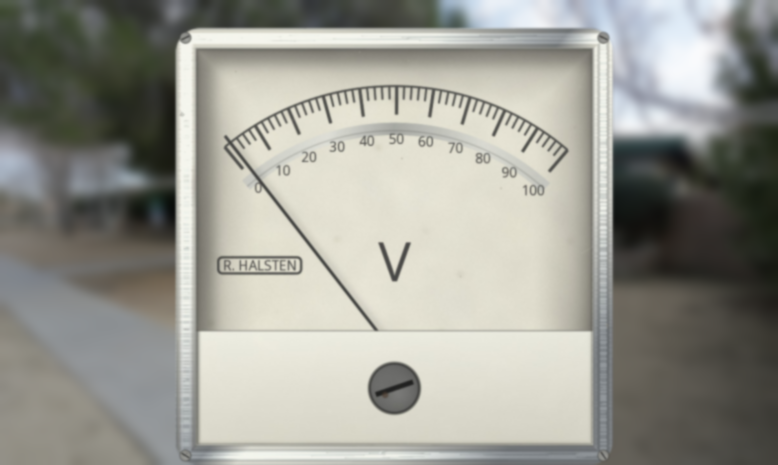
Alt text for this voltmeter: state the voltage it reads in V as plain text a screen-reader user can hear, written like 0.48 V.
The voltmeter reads 2 V
